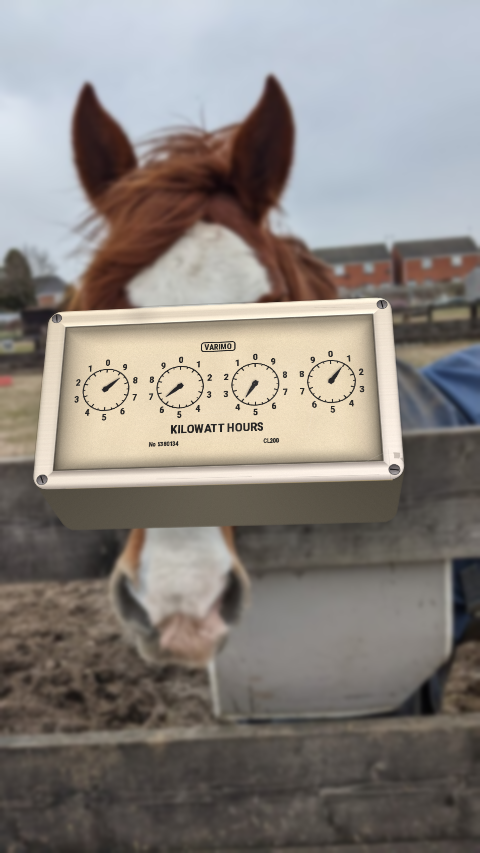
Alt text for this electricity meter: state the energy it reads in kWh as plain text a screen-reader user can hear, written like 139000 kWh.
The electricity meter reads 8641 kWh
